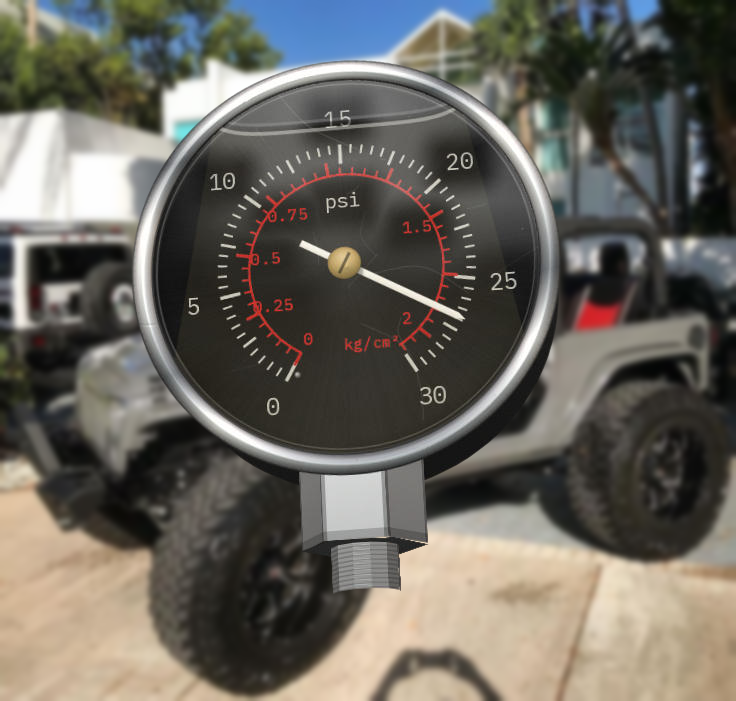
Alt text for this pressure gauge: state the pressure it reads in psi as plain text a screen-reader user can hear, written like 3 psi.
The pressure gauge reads 27 psi
